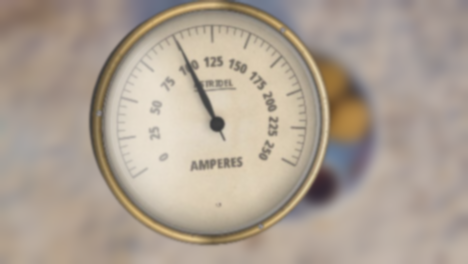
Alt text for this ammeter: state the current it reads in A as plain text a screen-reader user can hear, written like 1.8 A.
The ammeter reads 100 A
